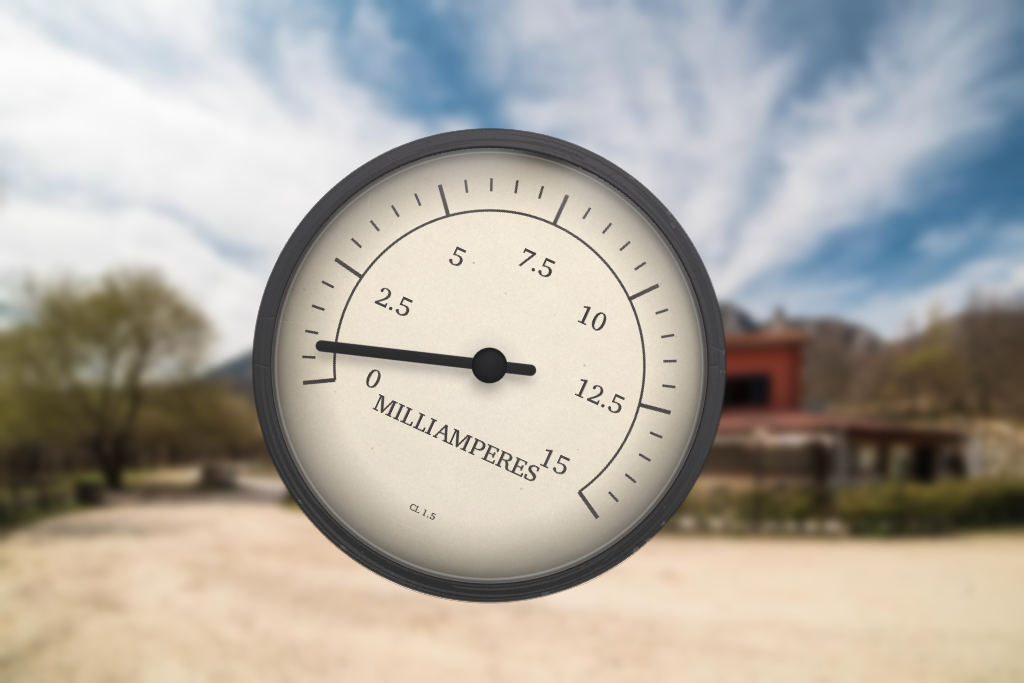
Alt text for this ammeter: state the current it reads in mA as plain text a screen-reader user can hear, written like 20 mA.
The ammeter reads 0.75 mA
